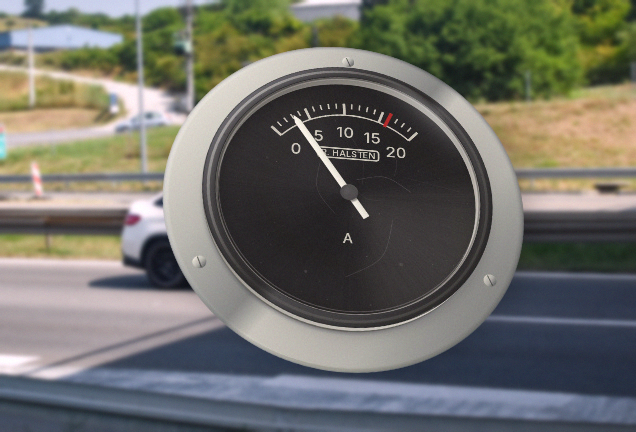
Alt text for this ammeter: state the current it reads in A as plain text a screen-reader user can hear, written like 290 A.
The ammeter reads 3 A
